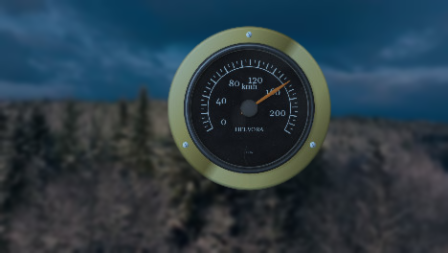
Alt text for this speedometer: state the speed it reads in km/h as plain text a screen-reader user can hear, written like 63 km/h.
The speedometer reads 160 km/h
